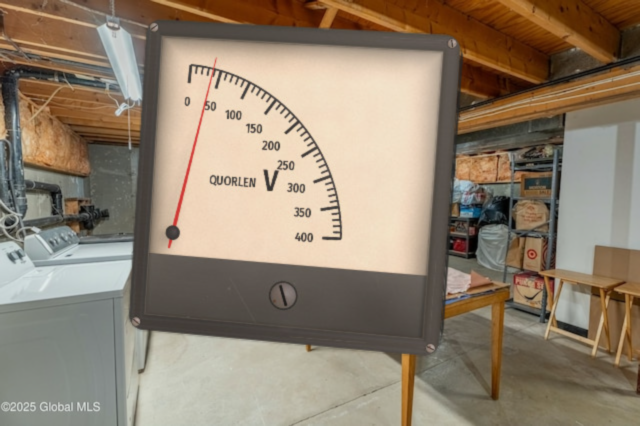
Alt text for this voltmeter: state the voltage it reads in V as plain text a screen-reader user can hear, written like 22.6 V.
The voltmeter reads 40 V
